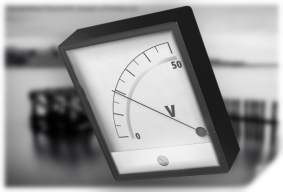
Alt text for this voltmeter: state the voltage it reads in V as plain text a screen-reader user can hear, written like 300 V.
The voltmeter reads 20 V
